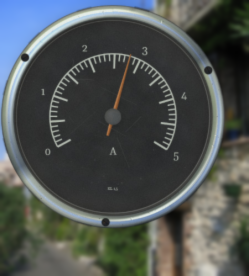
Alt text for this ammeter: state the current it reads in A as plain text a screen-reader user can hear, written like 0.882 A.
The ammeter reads 2.8 A
